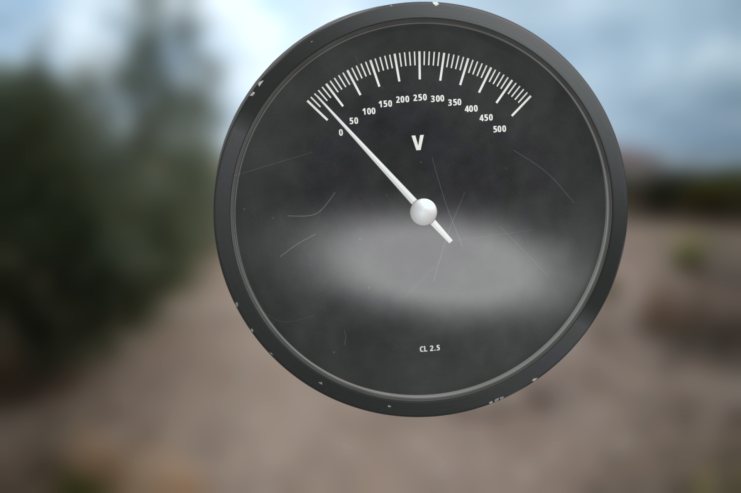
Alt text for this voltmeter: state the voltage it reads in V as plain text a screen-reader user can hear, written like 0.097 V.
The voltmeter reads 20 V
